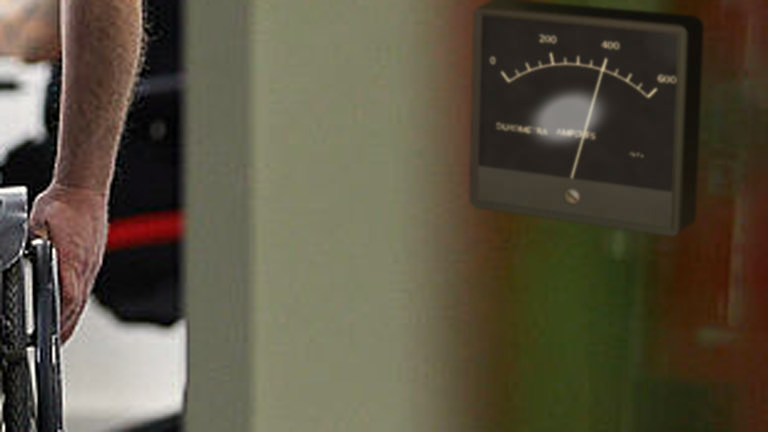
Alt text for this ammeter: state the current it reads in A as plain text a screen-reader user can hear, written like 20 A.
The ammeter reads 400 A
